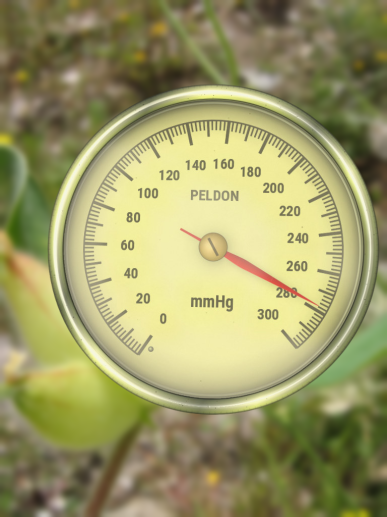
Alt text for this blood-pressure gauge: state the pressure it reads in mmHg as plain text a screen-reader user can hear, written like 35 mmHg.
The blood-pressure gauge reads 278 mmHg
